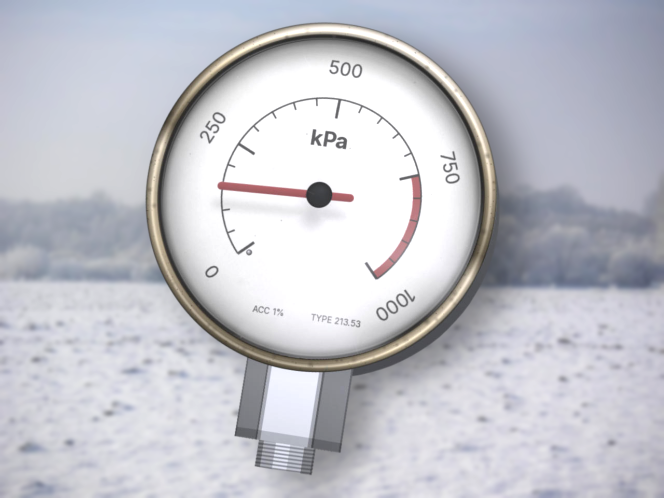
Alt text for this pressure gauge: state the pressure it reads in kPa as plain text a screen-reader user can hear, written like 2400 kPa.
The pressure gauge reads 150 kPa
